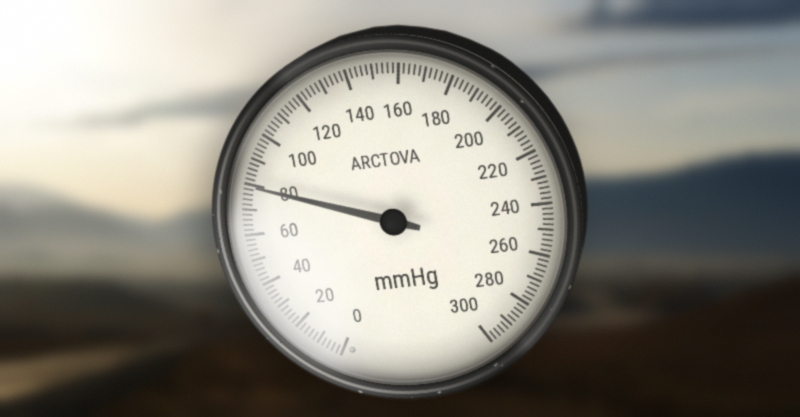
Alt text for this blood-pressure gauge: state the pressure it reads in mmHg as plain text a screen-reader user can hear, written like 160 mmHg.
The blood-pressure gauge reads 80 mmHg
